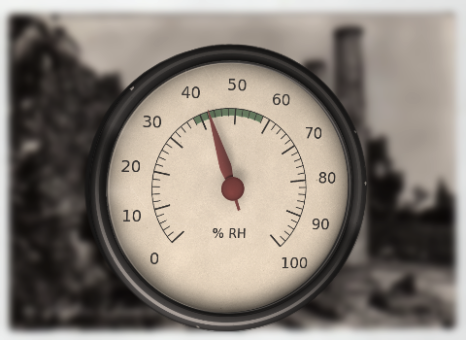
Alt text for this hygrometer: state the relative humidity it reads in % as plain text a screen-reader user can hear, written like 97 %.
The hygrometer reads 42 %
